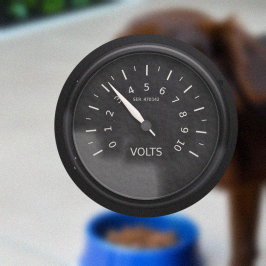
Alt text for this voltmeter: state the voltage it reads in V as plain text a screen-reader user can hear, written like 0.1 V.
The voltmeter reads 3.25 V
